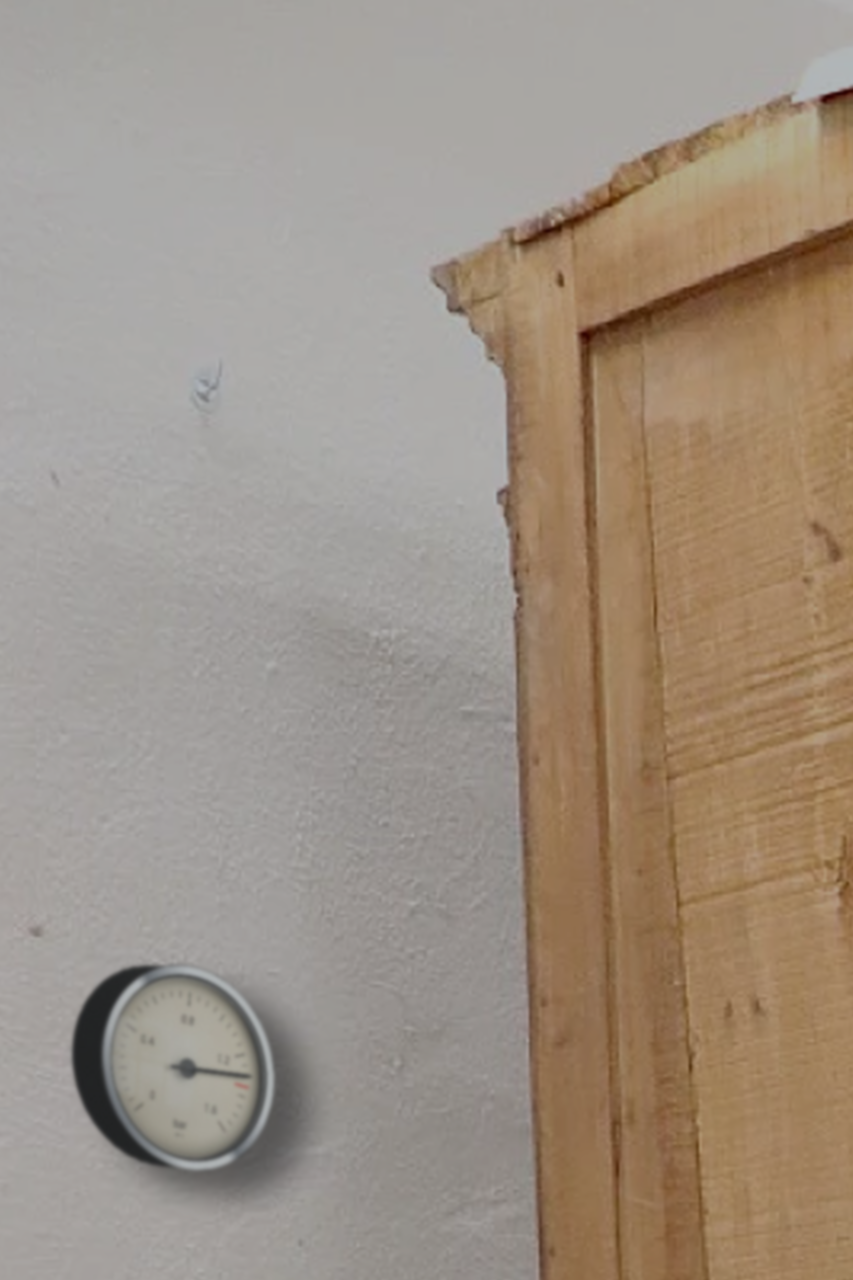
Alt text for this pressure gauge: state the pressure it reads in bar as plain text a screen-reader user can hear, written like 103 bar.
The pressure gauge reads 1.3 bar
